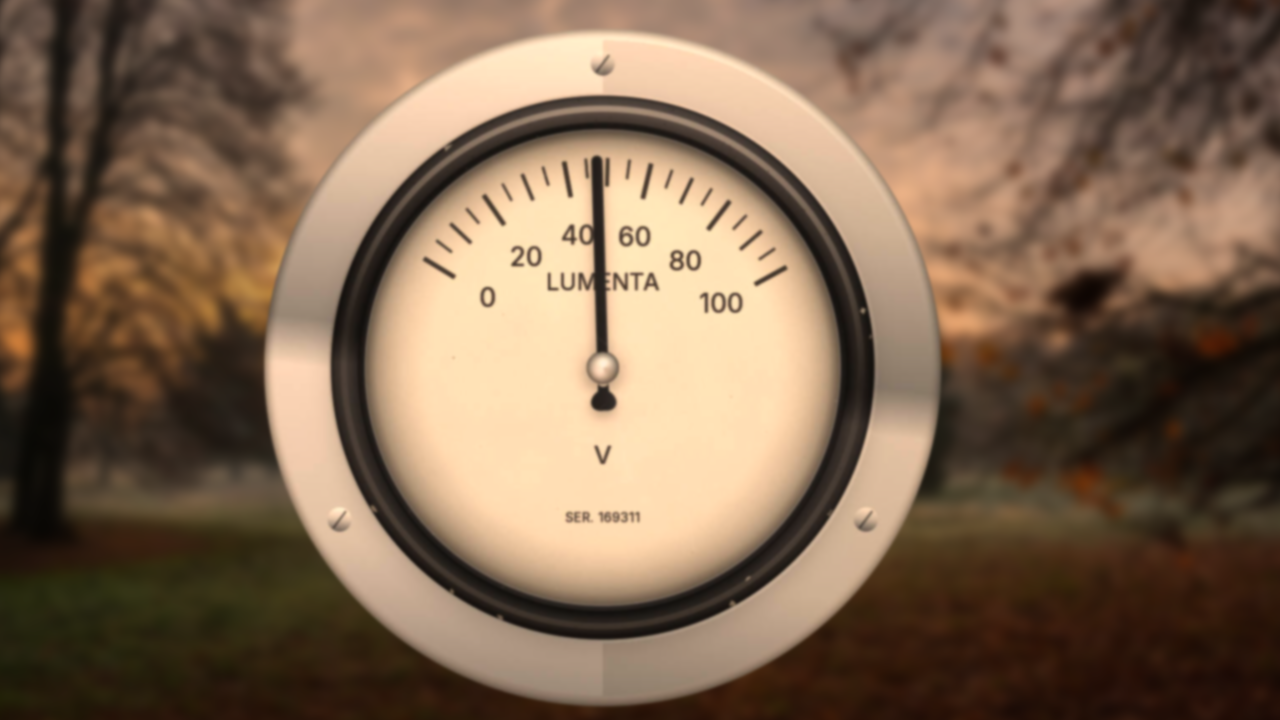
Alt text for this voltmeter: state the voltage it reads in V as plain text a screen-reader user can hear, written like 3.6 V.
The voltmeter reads 47.5 V
